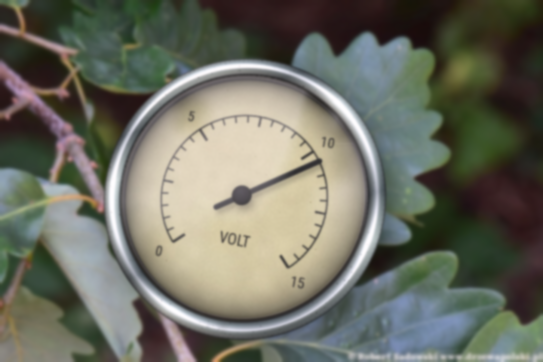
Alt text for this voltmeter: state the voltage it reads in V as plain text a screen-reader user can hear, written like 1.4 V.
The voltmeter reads 10.5 V
